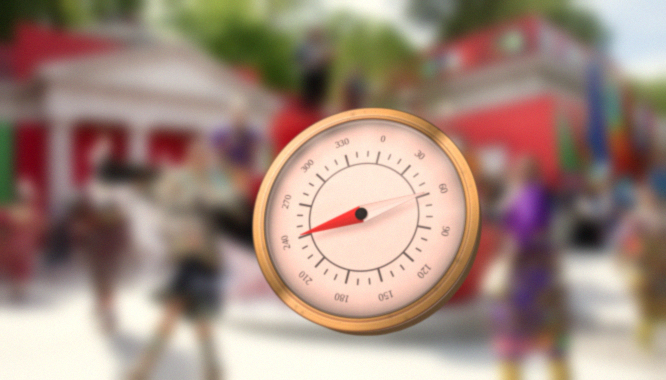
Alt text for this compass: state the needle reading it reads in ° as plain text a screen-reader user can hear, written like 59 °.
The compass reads 240 °
